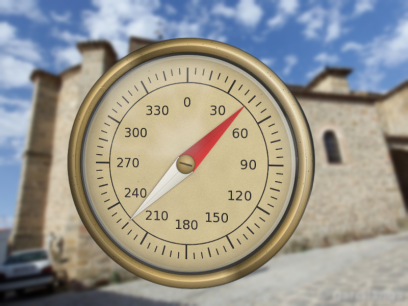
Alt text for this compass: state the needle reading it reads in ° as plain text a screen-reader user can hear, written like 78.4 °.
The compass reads 45 °
